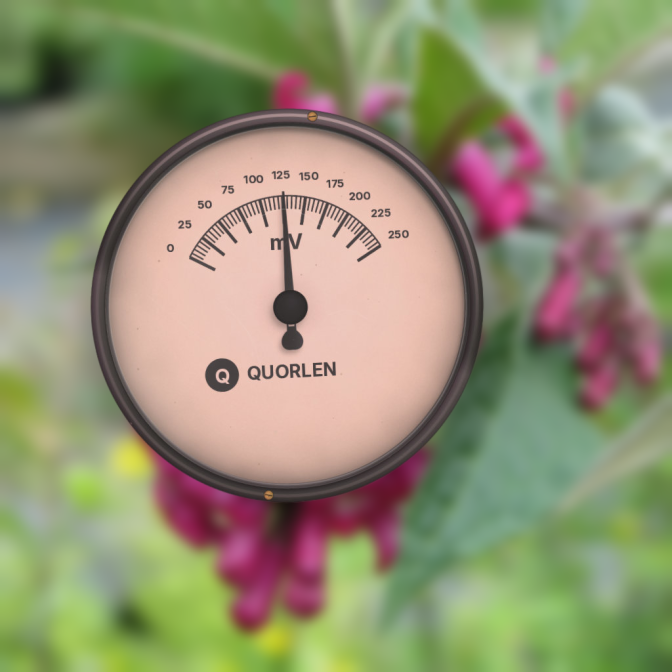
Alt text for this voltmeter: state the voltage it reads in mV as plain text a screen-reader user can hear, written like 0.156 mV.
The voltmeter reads 125 mV
